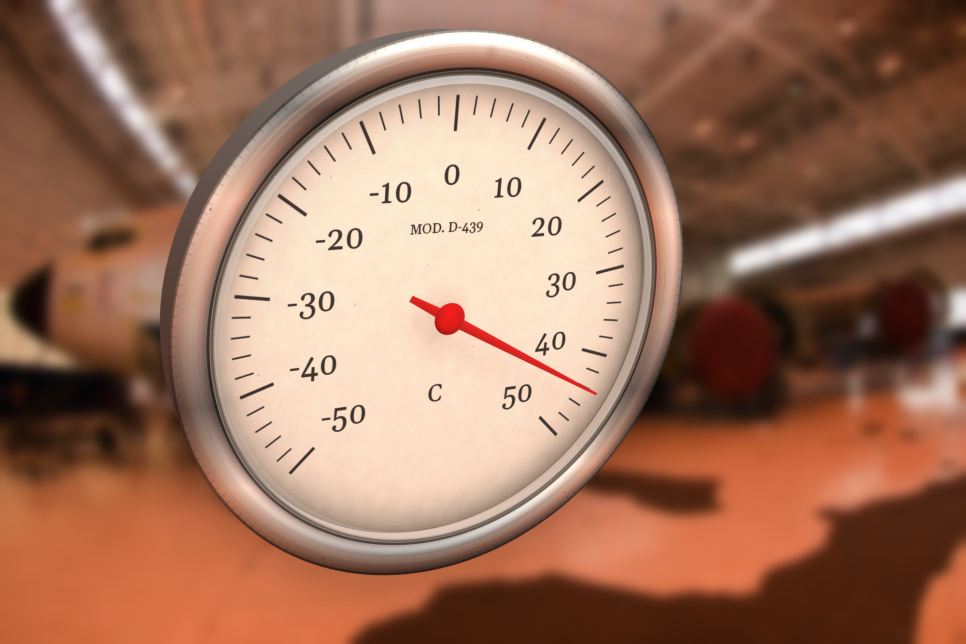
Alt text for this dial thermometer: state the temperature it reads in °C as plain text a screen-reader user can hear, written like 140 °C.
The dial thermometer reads 44 °C
